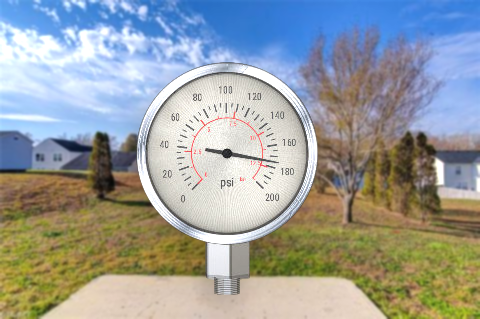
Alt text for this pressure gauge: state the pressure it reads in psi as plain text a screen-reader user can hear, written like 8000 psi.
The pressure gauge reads 175 psi
